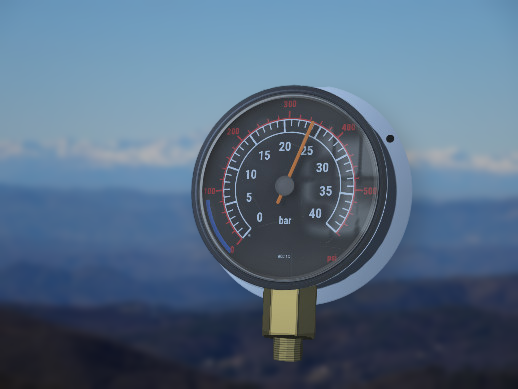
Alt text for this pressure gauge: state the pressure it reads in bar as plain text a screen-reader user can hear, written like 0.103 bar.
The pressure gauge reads 24 bar
